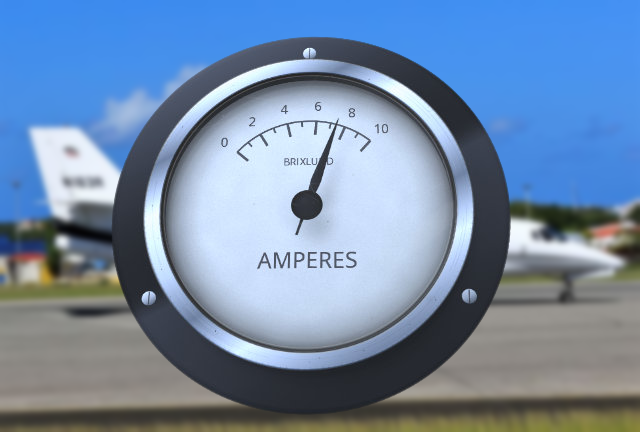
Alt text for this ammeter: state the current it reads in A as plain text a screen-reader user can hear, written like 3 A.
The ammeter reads 7.5 A
